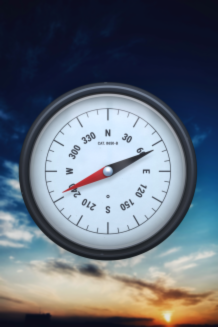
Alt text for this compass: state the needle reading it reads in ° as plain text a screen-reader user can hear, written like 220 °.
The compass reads 245 °
